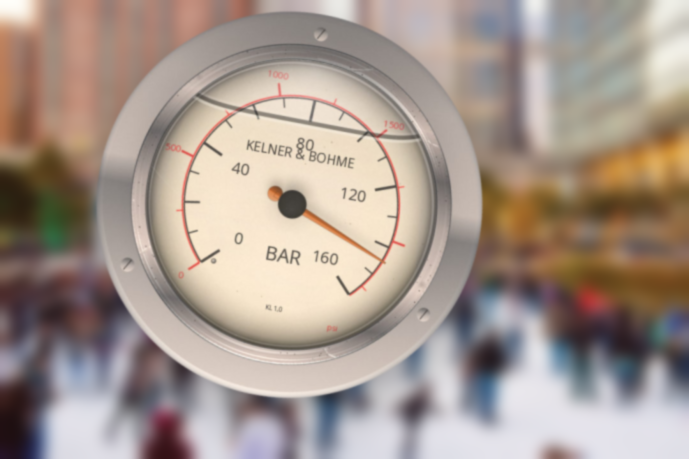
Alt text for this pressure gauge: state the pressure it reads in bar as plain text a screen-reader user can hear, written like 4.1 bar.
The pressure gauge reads 145 bar
